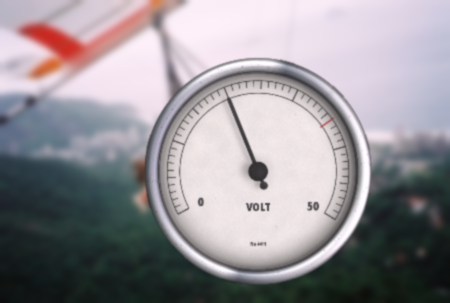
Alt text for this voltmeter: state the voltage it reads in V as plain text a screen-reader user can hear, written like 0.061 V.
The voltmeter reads 20 V
